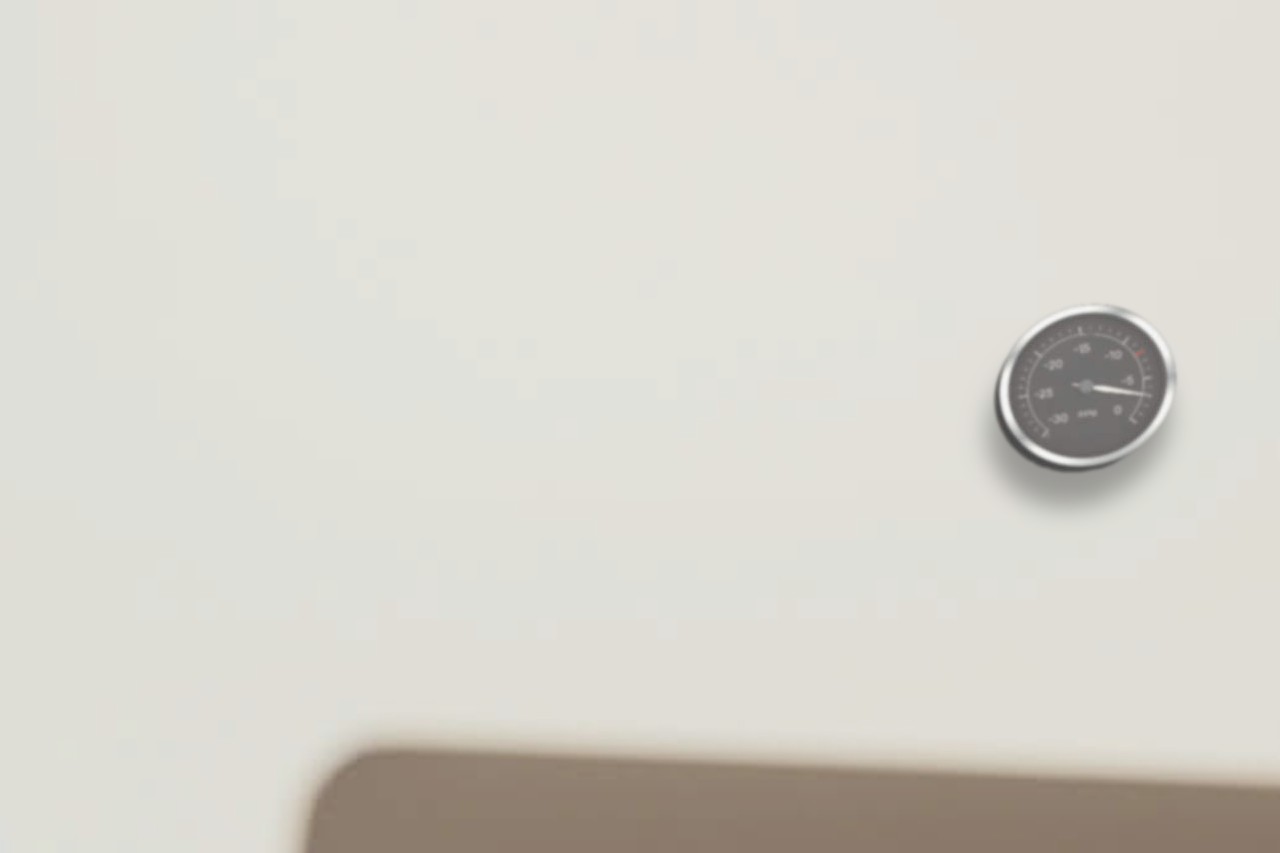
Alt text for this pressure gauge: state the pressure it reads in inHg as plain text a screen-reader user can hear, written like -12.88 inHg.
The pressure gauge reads -3 inHg
